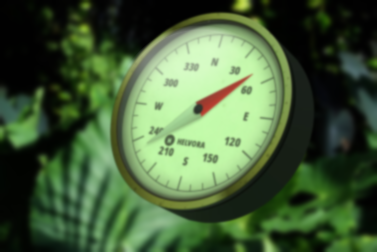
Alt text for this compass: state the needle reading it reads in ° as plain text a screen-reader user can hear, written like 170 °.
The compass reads 50 °
